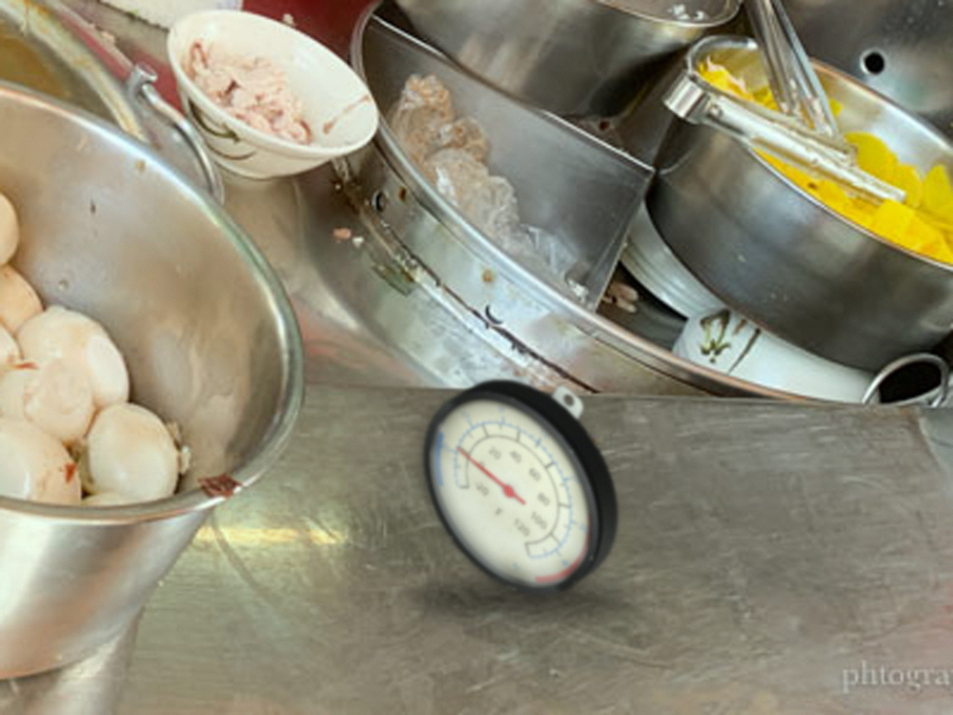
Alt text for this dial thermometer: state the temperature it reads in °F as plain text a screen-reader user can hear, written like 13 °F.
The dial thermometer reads 0 °F
